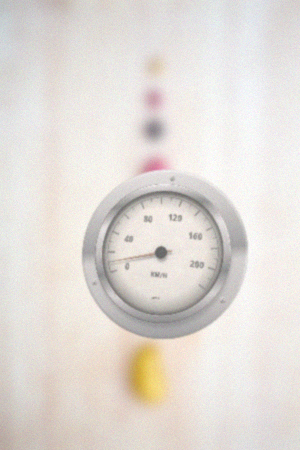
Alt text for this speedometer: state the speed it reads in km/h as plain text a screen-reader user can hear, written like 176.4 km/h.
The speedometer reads 10 km/h
